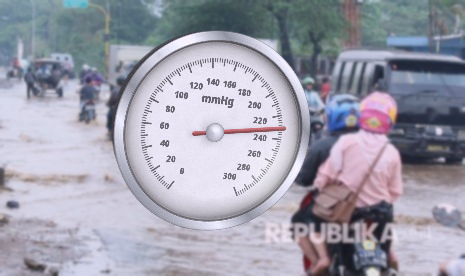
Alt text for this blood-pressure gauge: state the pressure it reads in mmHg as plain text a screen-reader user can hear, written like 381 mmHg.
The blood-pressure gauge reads 230 mmHg
